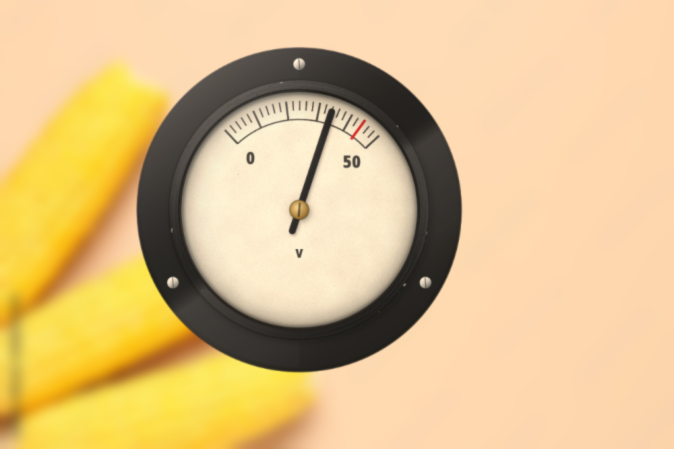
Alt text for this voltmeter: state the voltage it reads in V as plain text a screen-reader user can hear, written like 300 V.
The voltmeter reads 34 V
